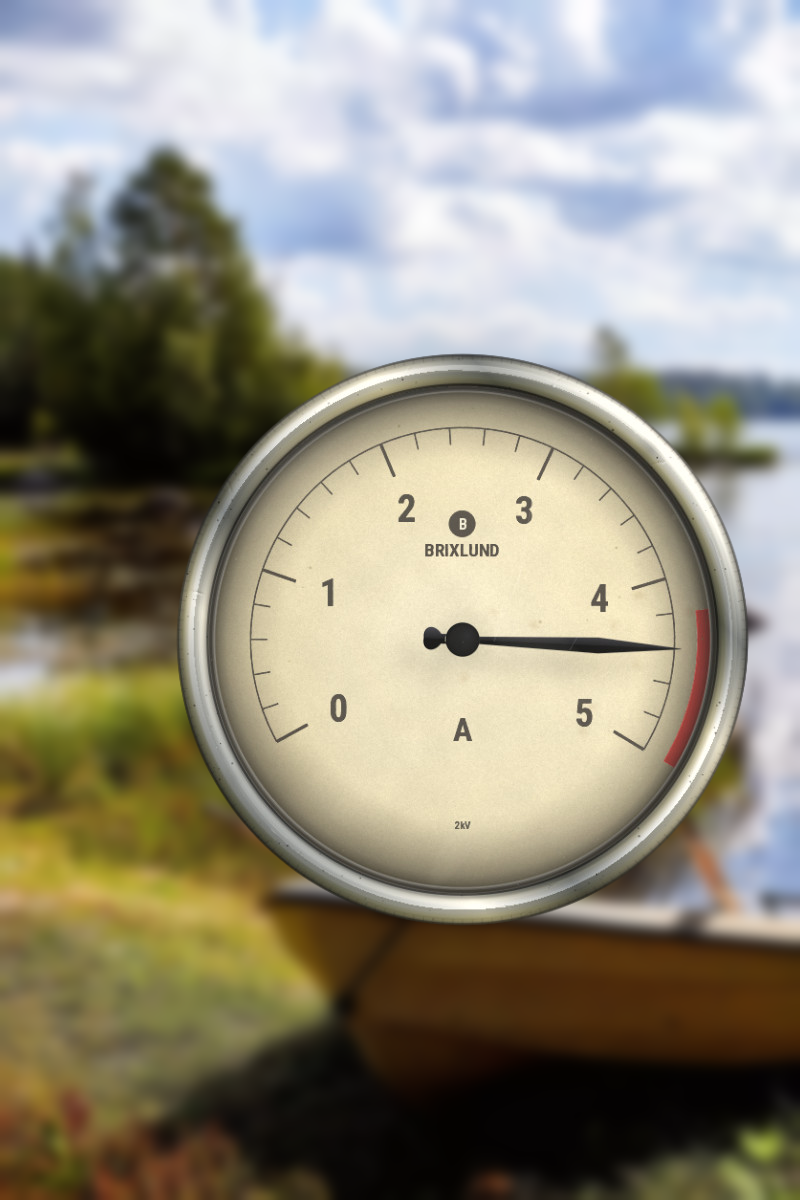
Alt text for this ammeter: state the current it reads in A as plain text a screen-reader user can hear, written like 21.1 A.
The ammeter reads 4.4 A
